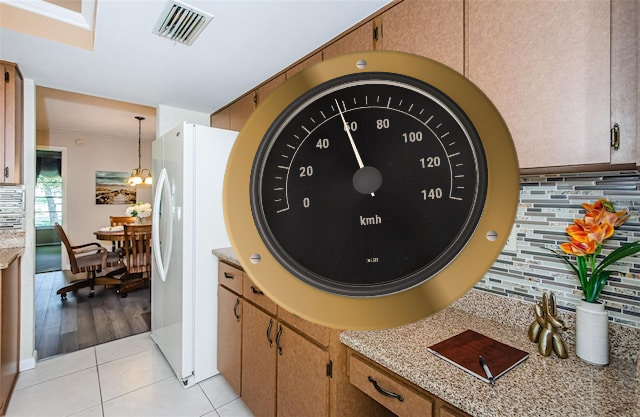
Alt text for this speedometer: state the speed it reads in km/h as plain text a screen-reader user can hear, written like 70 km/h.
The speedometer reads 57.5 km/h
